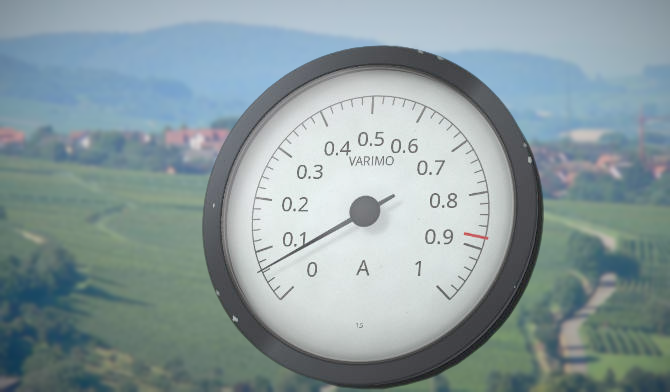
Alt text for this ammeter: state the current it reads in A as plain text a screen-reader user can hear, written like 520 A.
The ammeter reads 0.06 A
